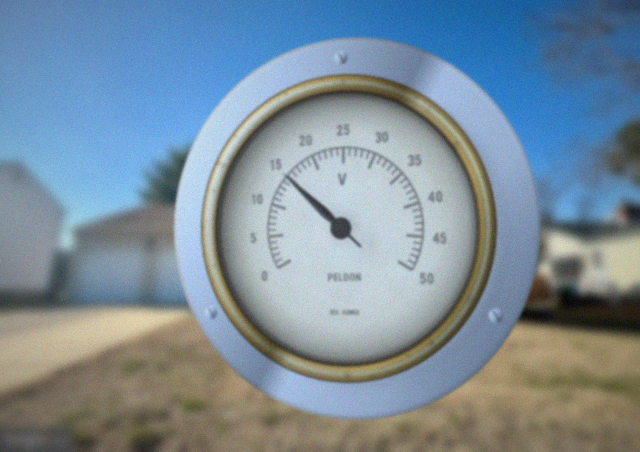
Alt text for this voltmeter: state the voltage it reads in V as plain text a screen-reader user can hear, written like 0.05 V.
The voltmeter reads 15 V
